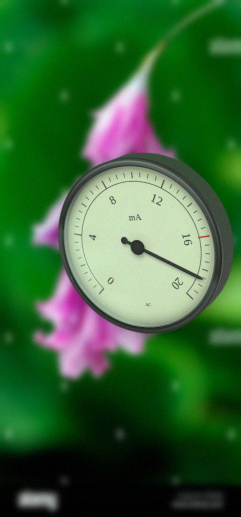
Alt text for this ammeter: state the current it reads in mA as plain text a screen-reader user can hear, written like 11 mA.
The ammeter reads 18.5 mA
